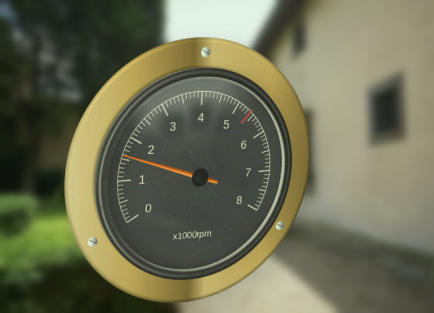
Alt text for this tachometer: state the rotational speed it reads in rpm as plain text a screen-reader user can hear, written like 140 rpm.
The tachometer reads 1600 rpm
